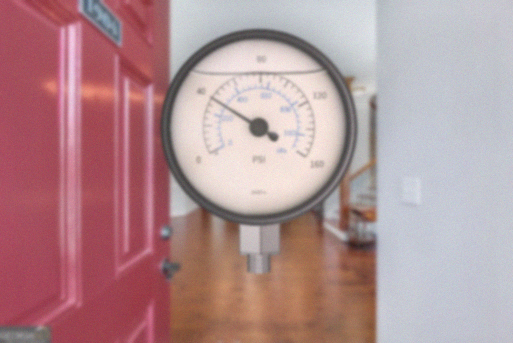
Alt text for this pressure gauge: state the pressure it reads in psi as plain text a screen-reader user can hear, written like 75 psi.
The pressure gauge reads 40 psi
